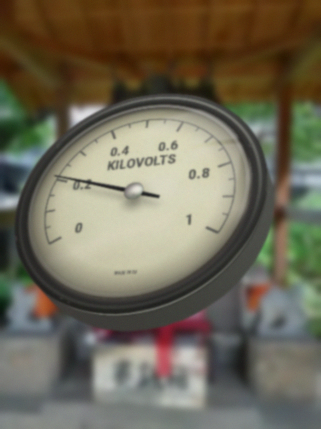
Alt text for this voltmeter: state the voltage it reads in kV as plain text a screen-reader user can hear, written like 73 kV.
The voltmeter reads 0.2 kV
